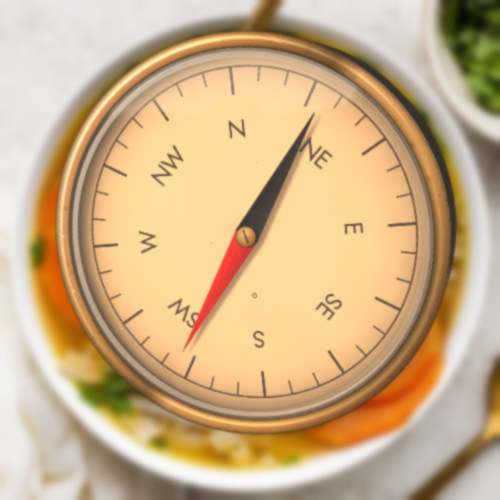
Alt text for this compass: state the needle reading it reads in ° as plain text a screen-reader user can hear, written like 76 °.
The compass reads 215 °
